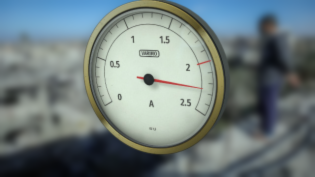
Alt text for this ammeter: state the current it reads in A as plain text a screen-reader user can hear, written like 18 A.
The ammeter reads 2.25 A
